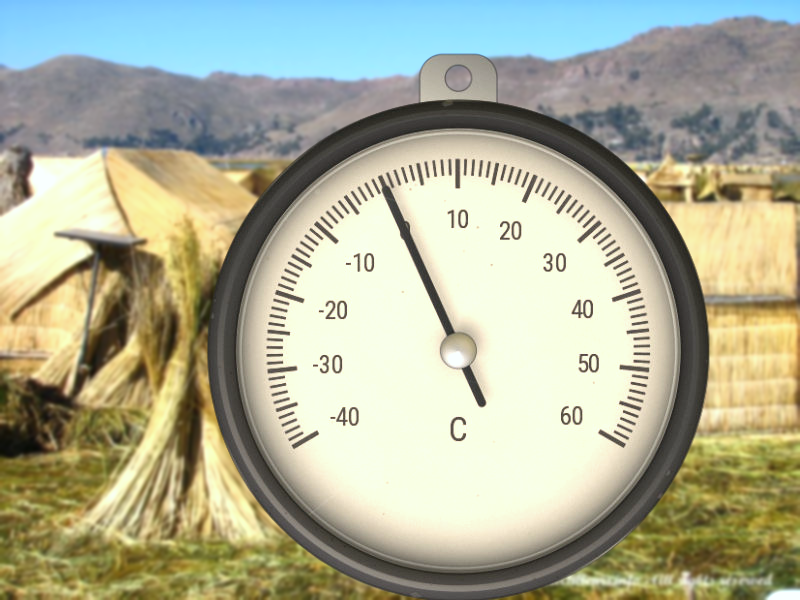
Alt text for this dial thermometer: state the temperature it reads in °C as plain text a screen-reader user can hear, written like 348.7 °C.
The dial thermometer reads 0 °C
